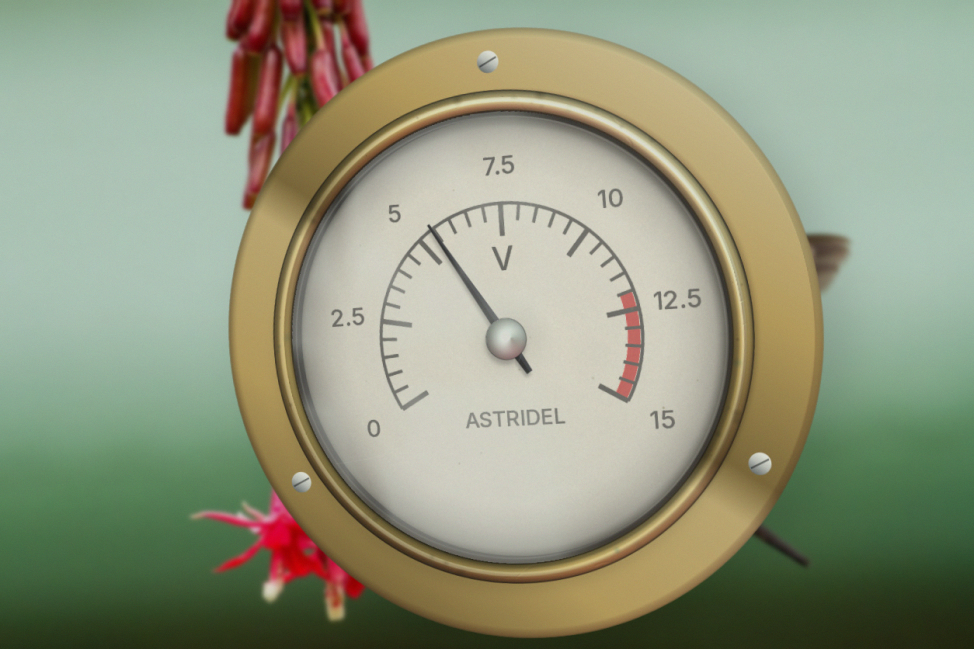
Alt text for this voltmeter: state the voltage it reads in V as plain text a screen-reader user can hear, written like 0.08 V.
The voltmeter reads 5.5 V
